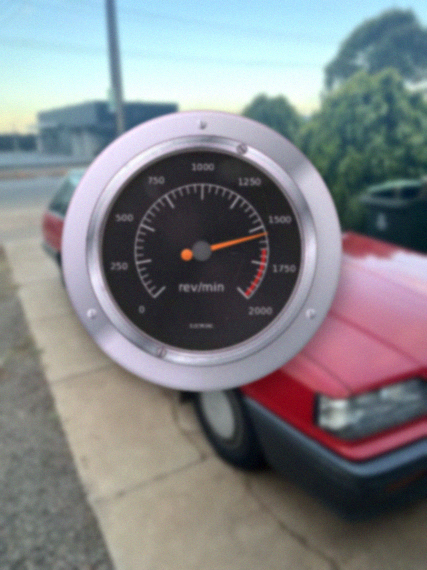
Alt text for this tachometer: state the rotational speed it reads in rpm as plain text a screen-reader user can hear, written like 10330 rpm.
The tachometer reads 1550 rpm
